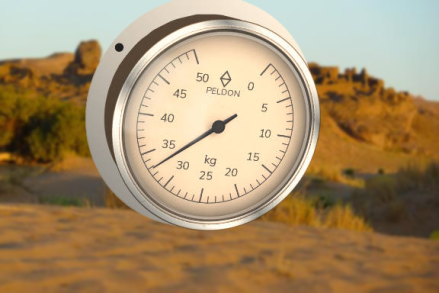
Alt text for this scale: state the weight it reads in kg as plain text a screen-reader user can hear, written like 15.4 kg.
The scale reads 33 kg
